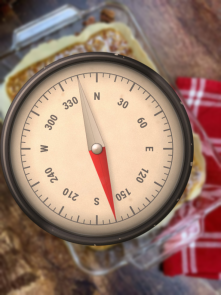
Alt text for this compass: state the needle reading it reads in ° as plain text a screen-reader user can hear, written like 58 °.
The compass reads 165 °
